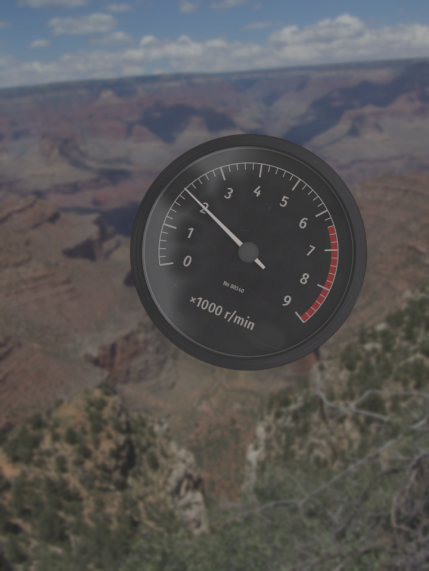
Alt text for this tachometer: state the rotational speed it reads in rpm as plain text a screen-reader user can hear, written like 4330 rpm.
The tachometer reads 2000 rpm
